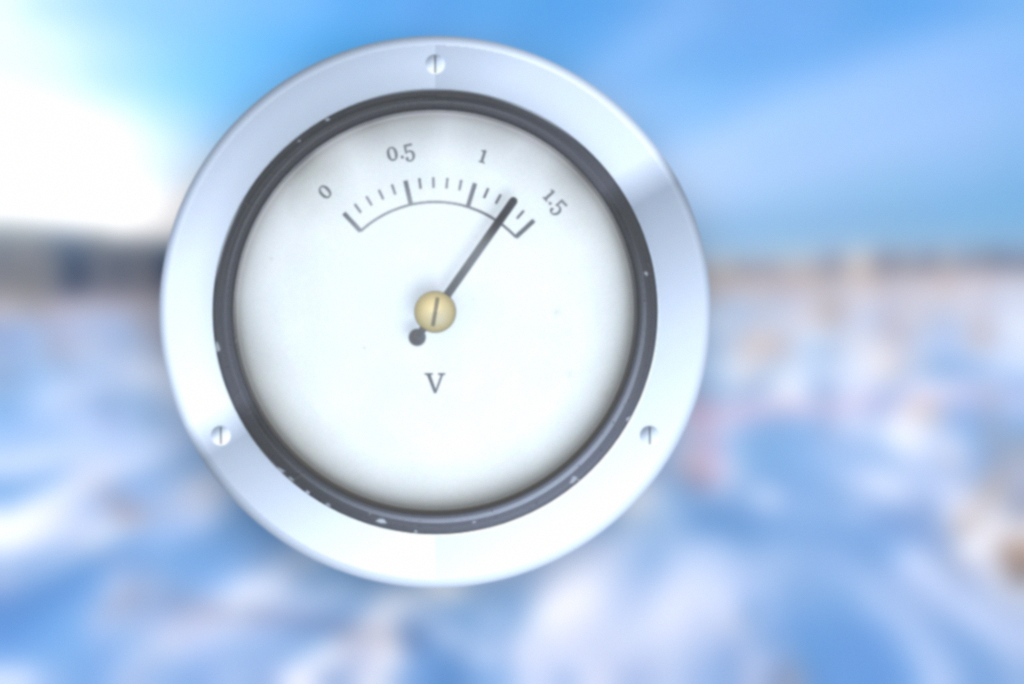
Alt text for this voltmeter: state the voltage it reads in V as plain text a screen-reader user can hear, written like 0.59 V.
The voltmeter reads 1.3 V
